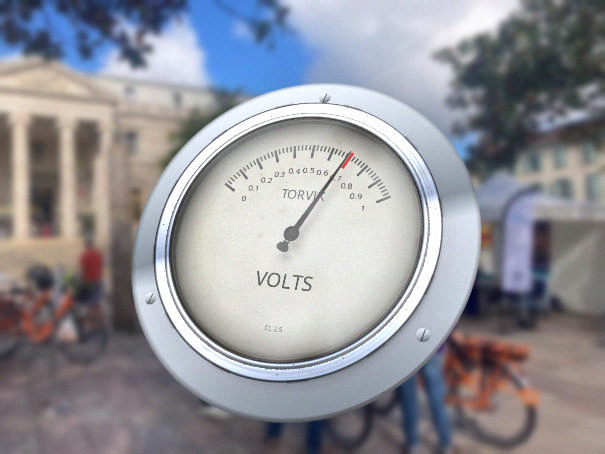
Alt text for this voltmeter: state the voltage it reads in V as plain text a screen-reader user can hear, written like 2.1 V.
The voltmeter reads 0.7 V
